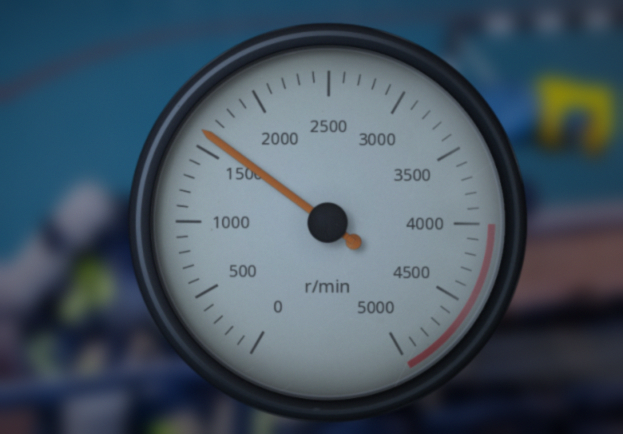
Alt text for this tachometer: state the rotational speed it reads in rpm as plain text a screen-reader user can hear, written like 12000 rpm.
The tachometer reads 1600 rpm
